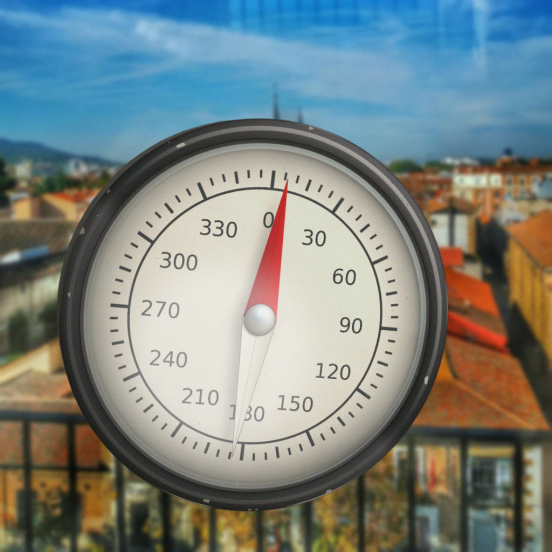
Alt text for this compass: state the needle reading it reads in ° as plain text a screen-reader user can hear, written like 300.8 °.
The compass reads 5 °
